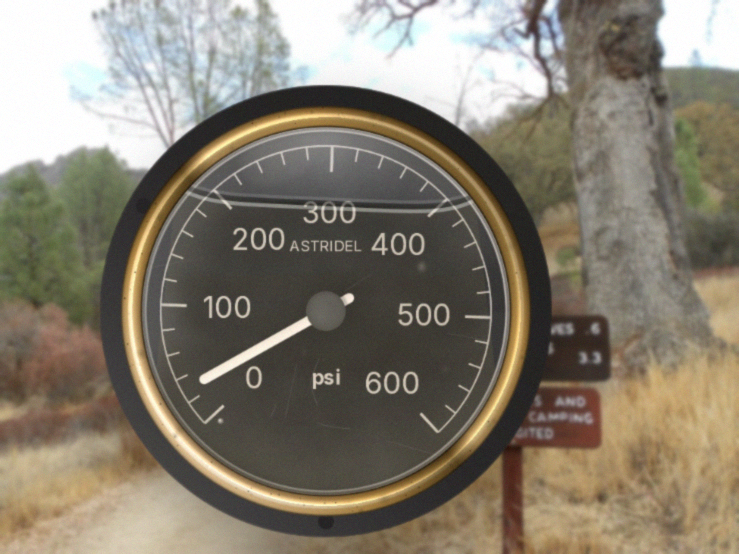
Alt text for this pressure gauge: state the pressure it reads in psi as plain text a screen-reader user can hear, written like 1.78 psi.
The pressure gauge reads 30 psi
